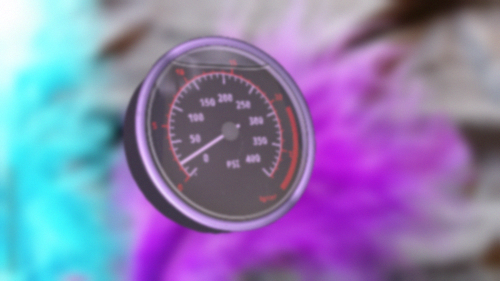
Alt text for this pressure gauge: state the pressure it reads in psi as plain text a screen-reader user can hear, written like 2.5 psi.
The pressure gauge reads 20 psi
